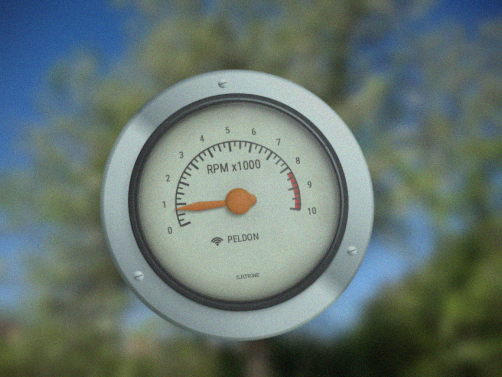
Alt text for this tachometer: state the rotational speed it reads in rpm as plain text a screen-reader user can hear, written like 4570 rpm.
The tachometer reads 750 rpm
